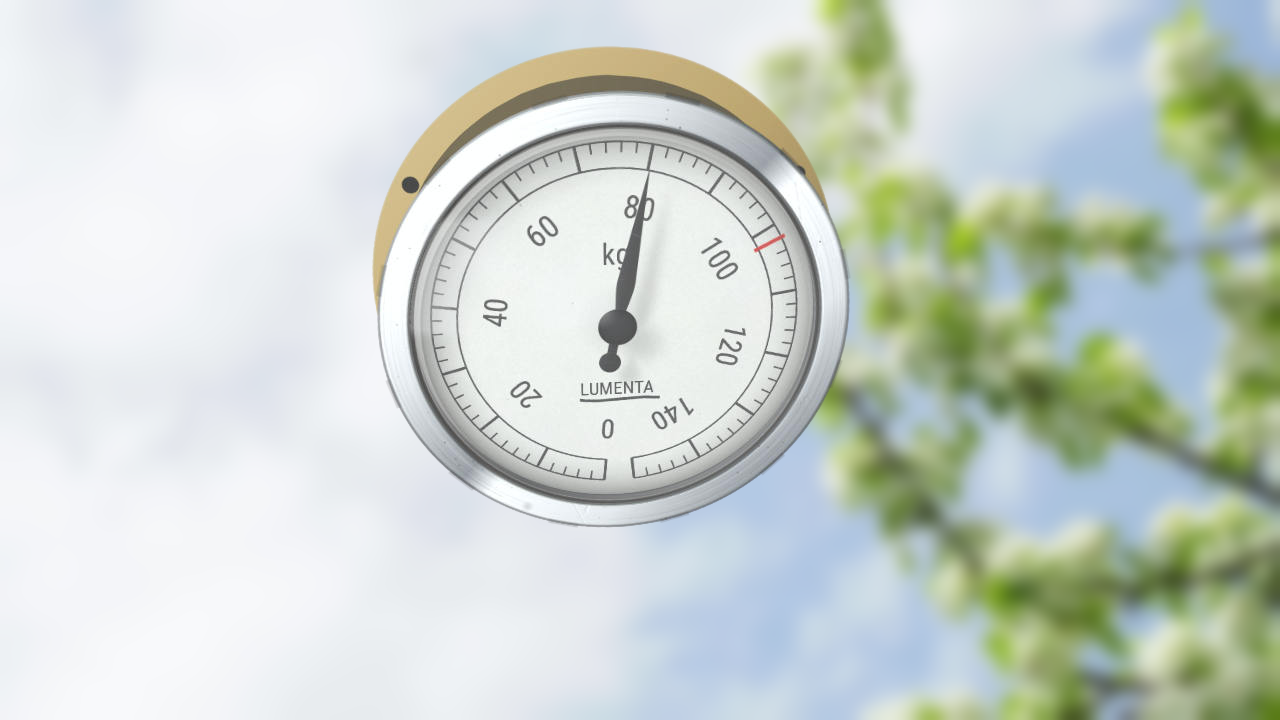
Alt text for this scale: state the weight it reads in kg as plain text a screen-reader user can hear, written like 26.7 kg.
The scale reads 80 kg
